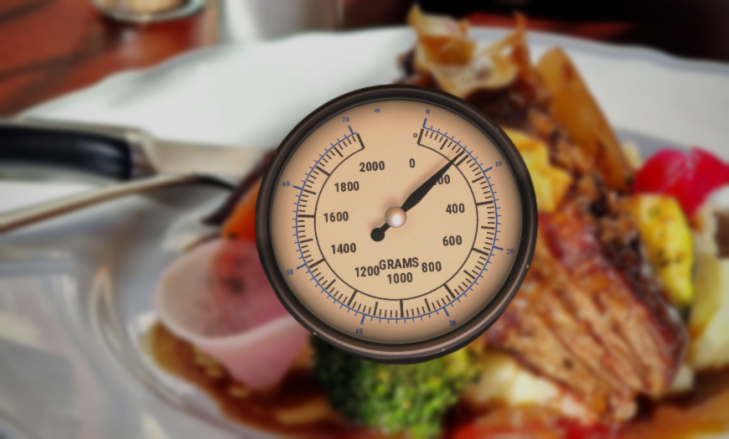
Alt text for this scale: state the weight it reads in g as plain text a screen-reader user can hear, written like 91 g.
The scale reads 180 g
